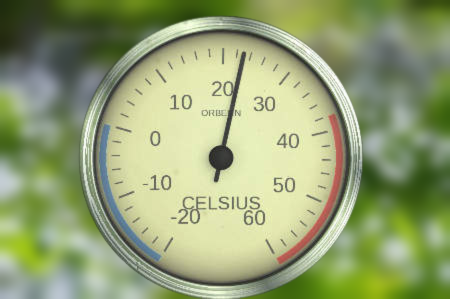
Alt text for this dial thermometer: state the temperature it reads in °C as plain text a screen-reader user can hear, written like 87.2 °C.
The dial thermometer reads 23 °C
